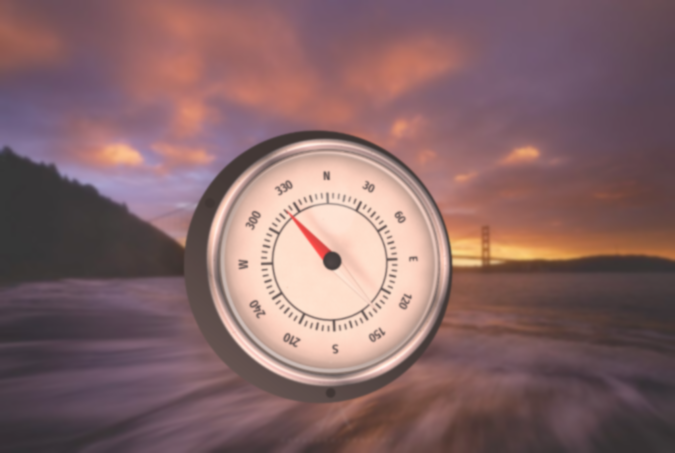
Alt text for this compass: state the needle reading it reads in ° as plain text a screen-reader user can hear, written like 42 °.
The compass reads 320 °
